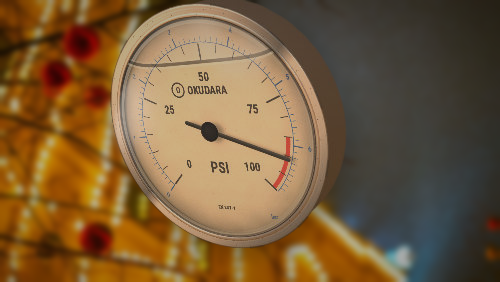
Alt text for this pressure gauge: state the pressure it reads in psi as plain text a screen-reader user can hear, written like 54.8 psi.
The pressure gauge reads 90 psi
